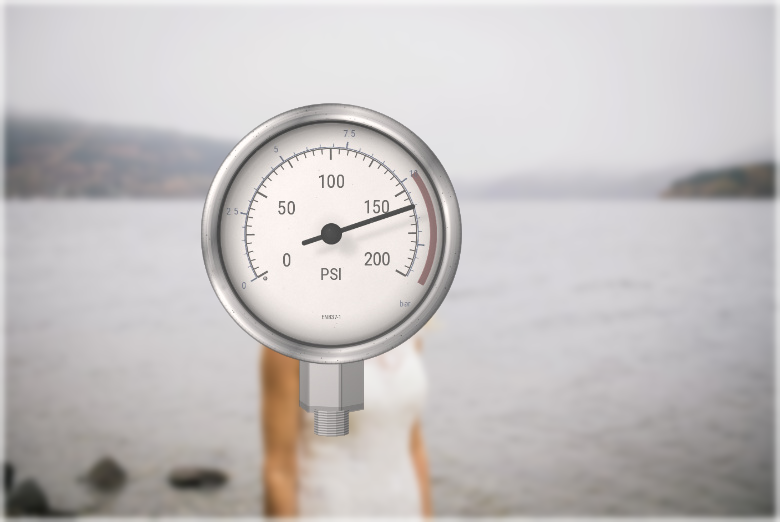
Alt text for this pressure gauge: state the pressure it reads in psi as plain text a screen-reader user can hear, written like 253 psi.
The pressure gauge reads 160 psi
